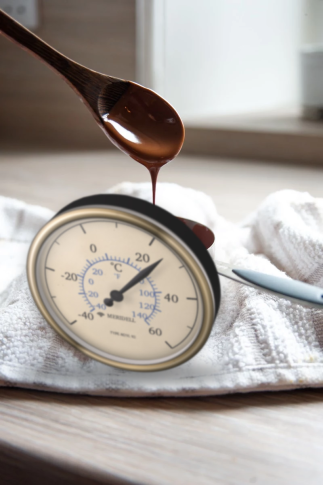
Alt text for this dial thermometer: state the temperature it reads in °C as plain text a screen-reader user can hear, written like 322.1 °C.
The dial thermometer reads 25 °C
